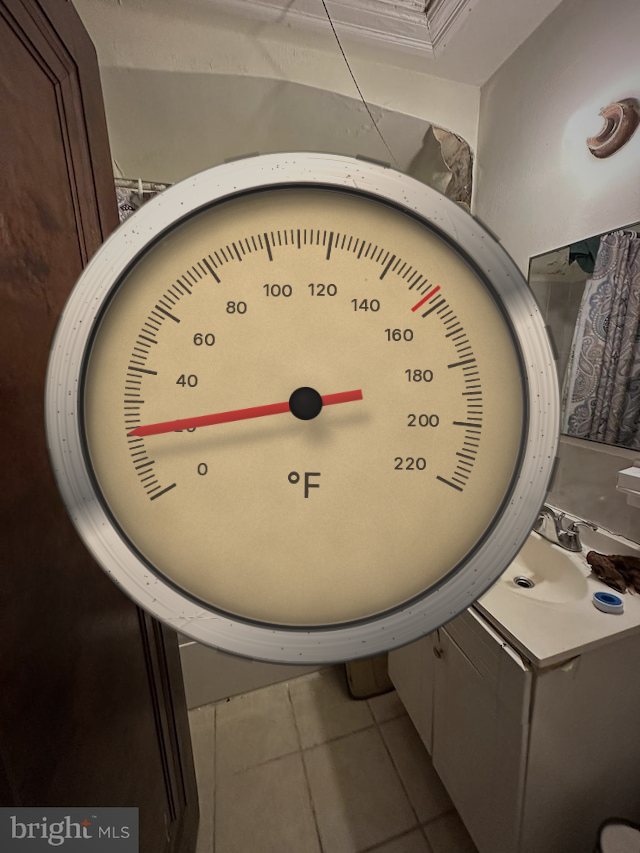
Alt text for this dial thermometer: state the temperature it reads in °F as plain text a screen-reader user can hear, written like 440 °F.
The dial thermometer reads 20 °F
